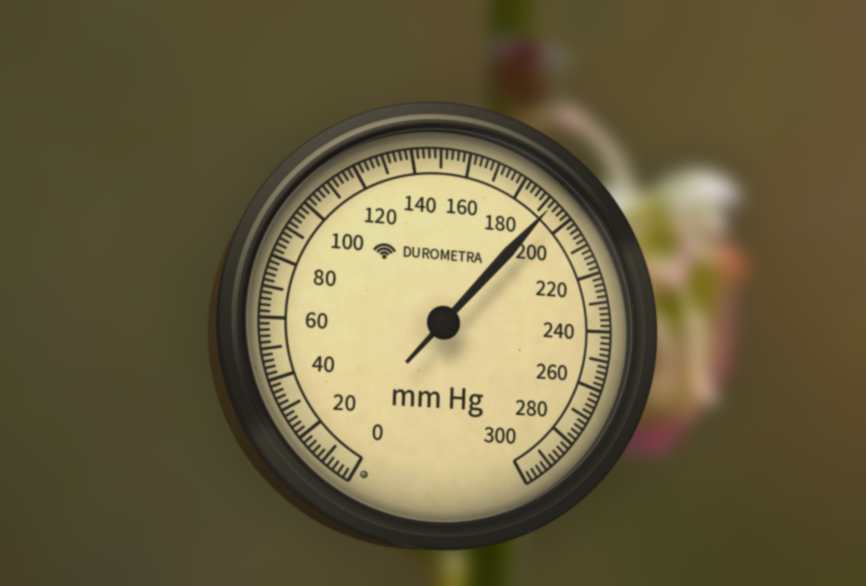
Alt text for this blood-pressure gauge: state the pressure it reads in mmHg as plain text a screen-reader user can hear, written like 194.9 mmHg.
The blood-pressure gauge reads 192 mmHg
